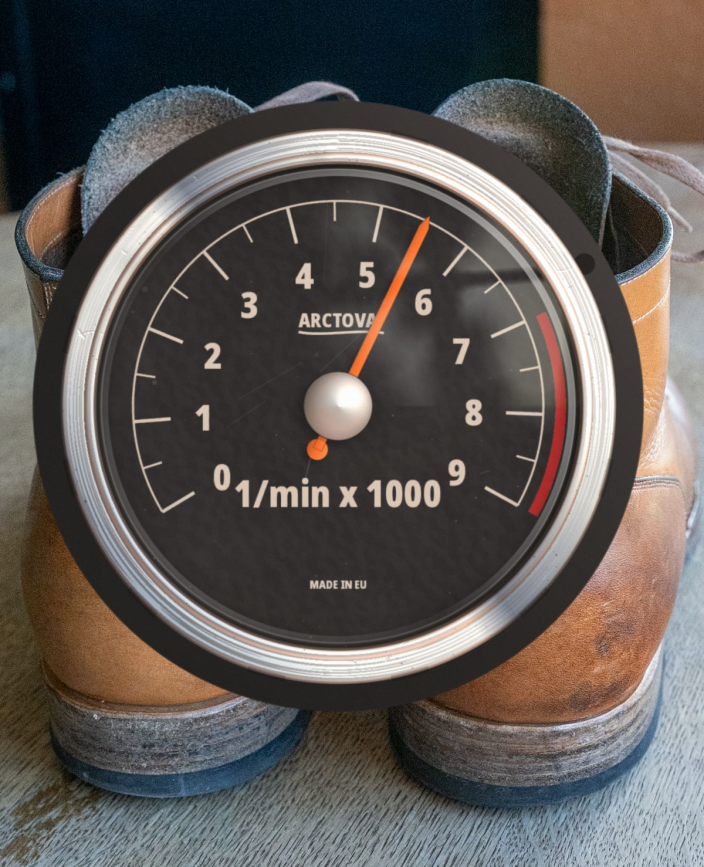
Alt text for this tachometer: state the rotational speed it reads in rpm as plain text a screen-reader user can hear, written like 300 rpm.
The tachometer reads 5500 rpm
